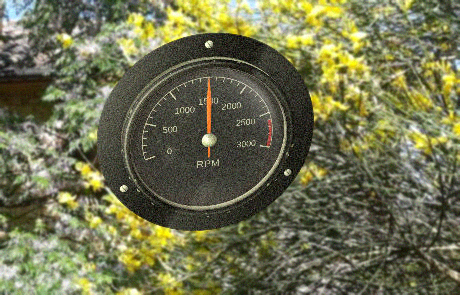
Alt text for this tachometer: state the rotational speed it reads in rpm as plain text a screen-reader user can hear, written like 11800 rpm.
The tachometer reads 1500 rpm
